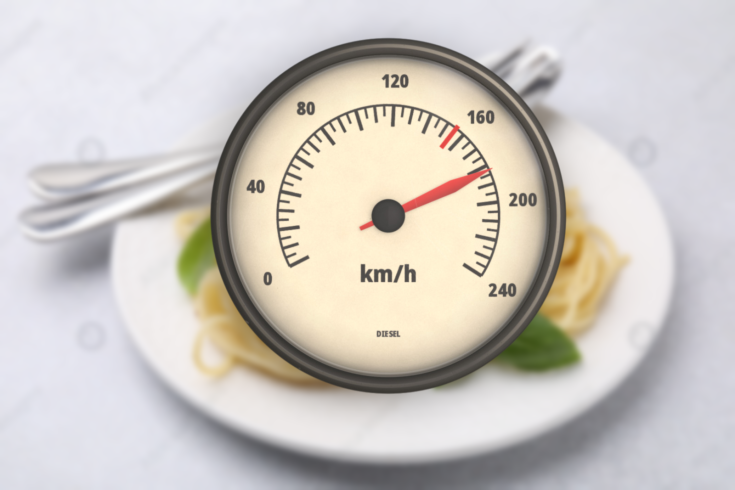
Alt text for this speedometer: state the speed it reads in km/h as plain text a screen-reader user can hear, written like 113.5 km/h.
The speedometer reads 182.5 km/h
